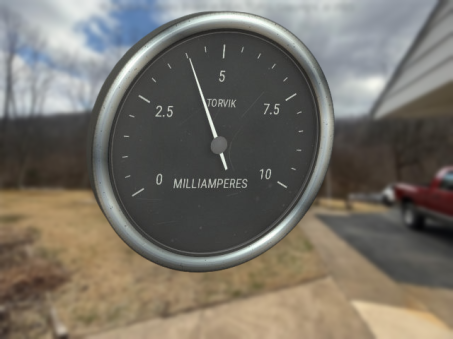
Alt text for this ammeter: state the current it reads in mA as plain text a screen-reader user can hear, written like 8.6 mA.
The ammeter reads 4 mA
